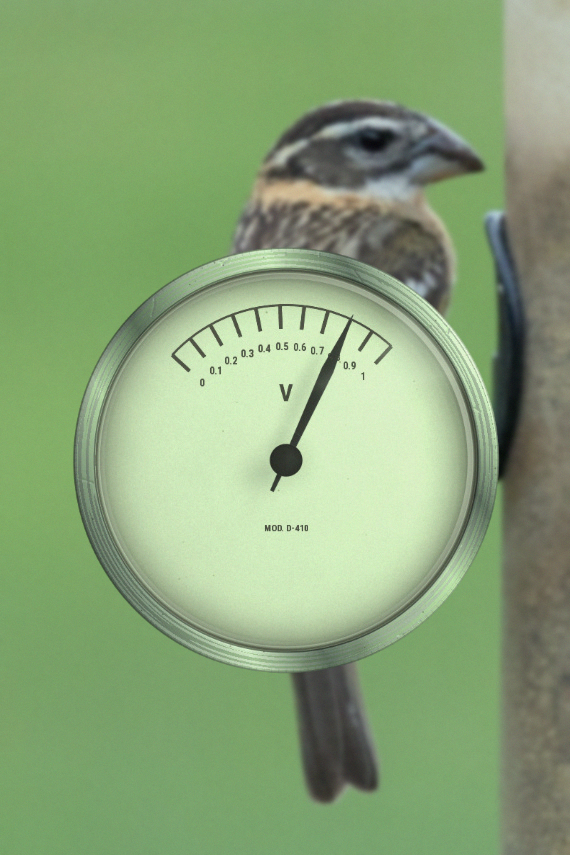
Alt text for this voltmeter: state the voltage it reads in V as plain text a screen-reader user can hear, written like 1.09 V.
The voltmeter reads 0.8 V
